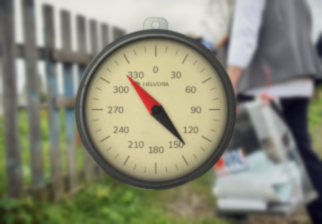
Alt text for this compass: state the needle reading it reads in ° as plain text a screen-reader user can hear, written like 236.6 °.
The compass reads 320 °
